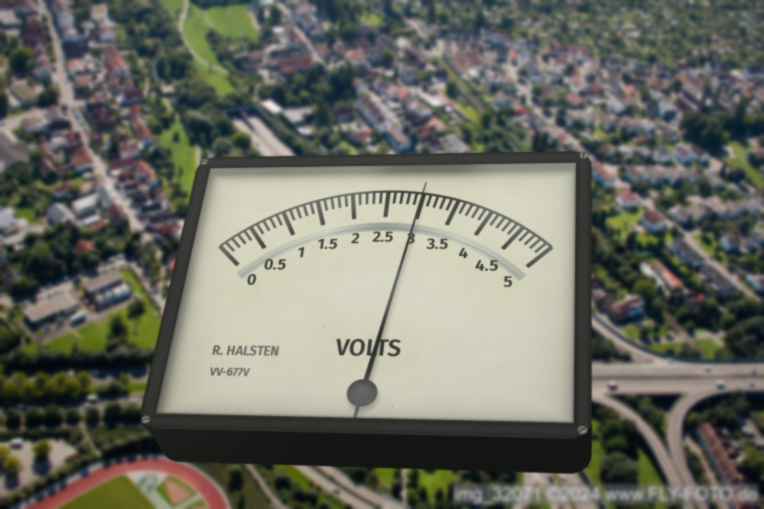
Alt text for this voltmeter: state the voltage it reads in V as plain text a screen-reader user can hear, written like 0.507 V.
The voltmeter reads 3 V
